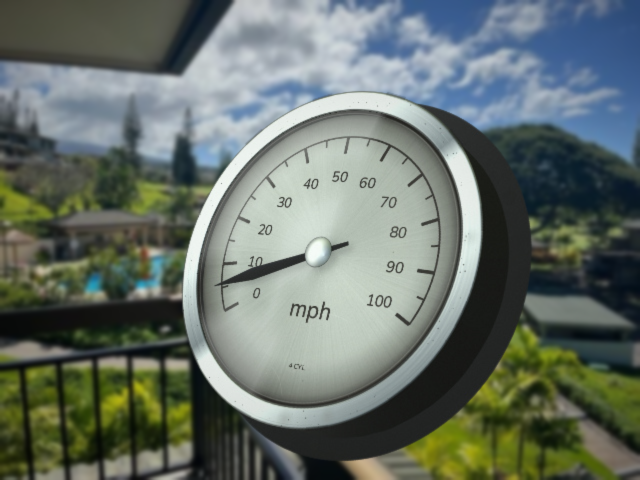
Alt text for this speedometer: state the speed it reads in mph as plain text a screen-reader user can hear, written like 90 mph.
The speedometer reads 5 mph
